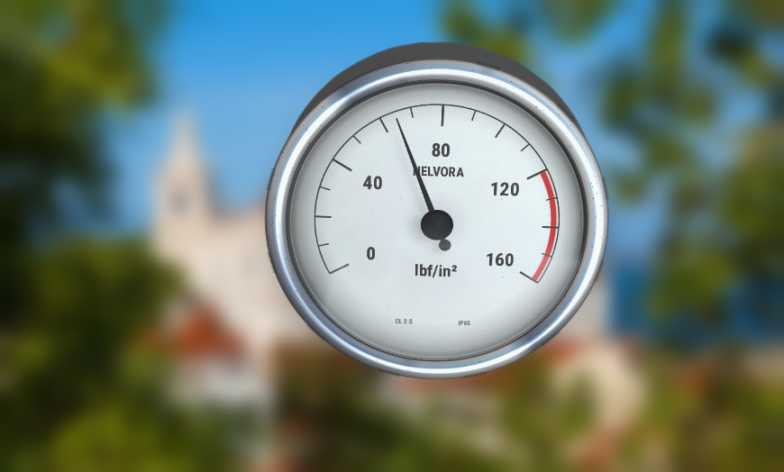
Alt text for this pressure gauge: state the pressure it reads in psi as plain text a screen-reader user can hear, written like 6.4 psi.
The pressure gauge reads 65 psi
